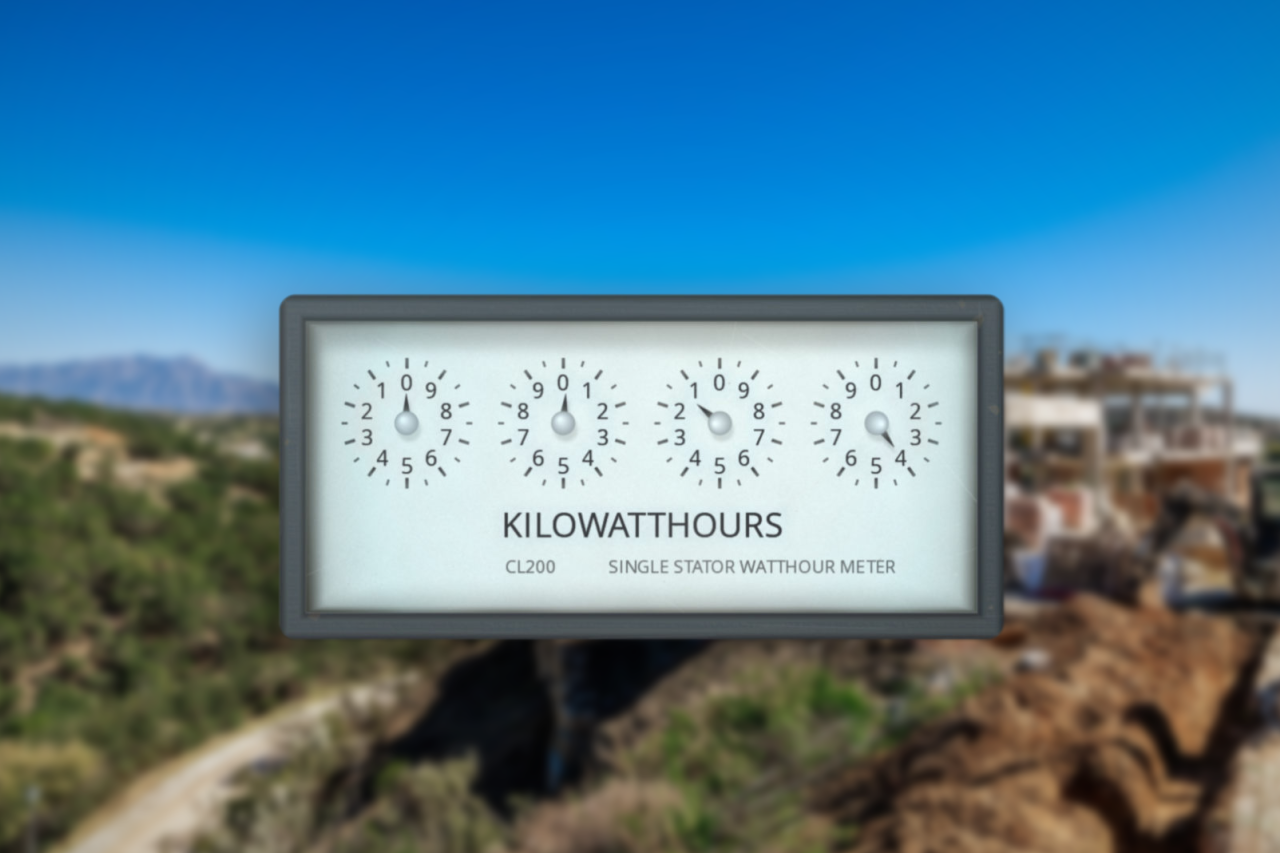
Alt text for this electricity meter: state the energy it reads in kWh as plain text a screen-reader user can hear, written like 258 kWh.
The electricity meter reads 14 kWh
